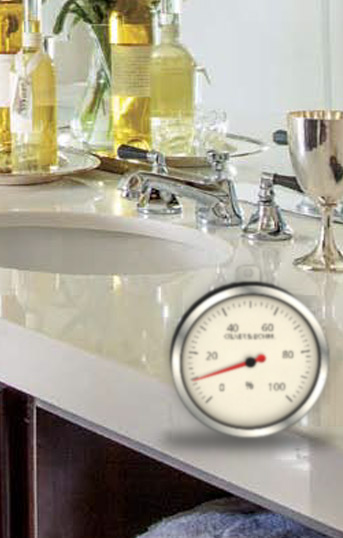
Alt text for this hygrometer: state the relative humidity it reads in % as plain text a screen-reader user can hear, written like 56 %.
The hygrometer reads 10 %
